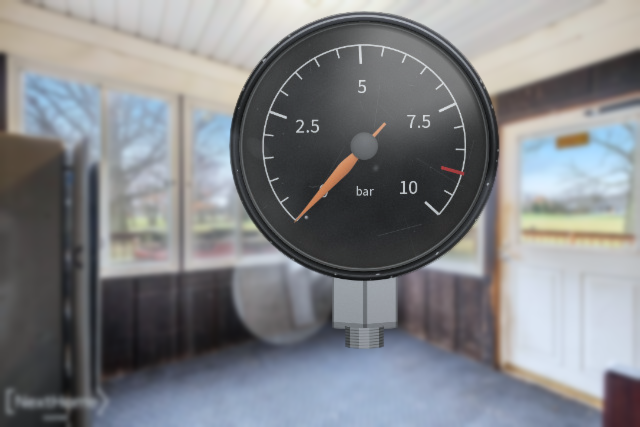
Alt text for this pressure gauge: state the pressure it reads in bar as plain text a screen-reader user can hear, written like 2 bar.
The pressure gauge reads 0 bar
